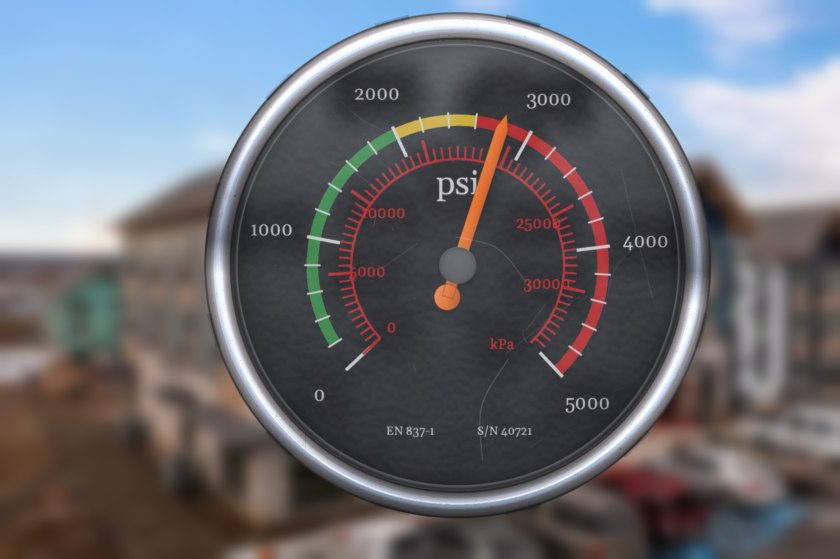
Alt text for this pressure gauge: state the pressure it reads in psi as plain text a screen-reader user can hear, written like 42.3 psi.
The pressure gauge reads 2800 psi
